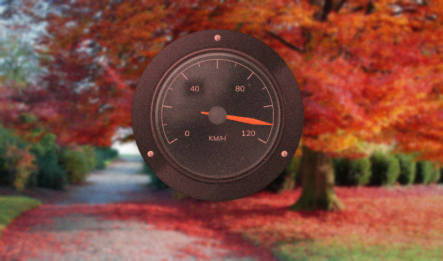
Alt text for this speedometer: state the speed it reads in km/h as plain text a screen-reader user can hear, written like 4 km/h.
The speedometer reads 110 km/h
